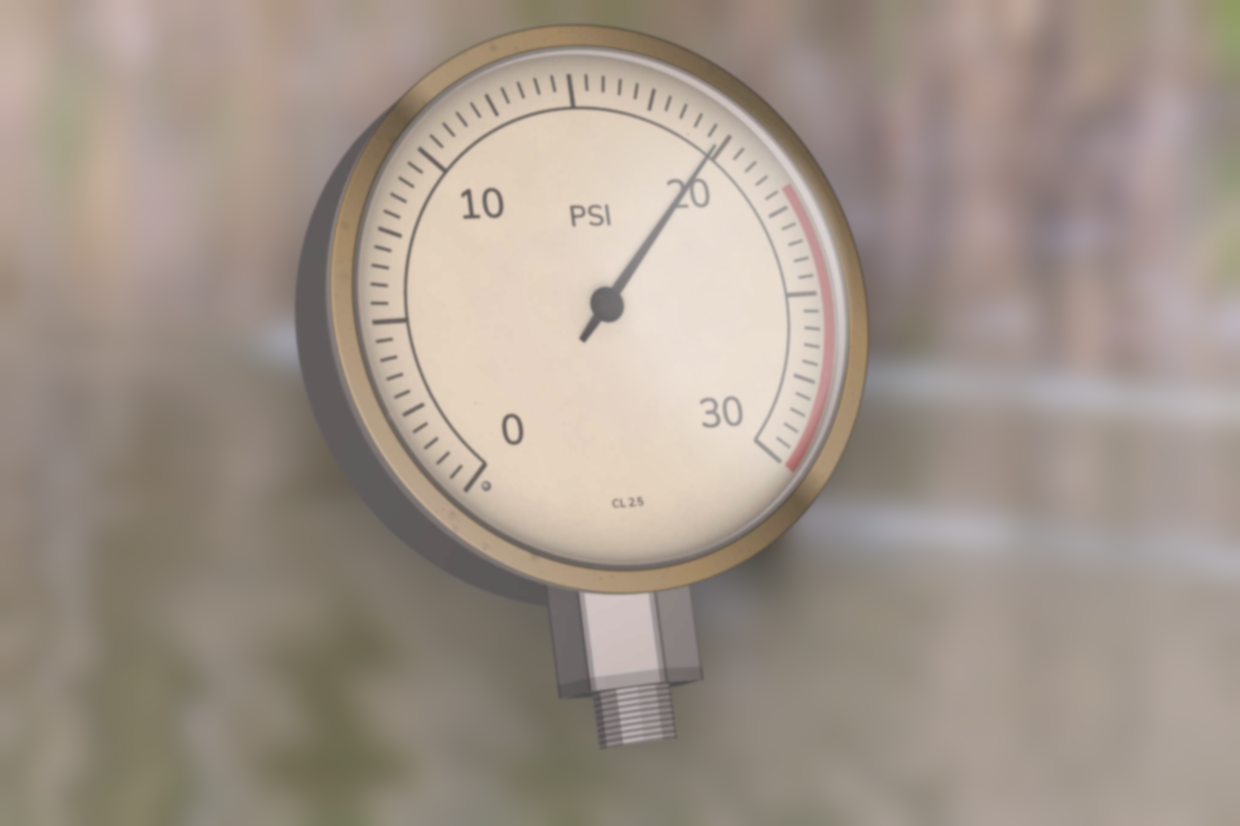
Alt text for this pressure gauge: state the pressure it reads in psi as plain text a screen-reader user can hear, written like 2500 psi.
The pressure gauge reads 19.75 psi
